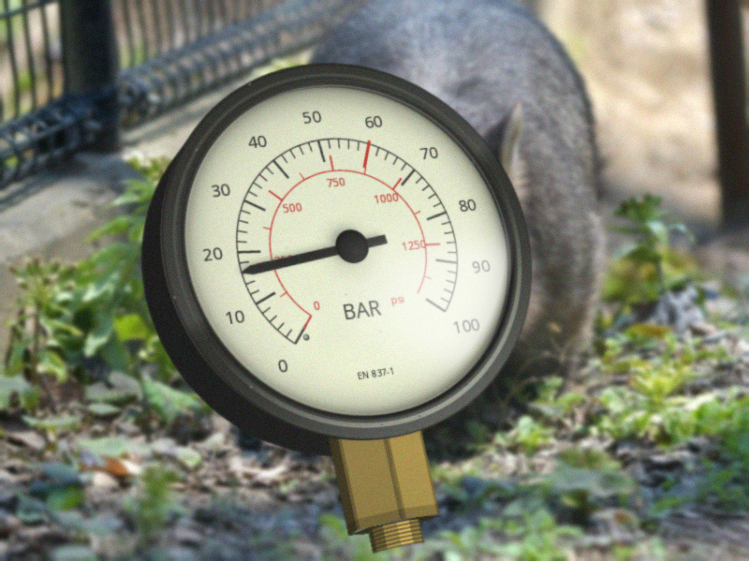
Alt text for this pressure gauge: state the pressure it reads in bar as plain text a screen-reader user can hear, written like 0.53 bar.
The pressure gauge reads 16 bar
